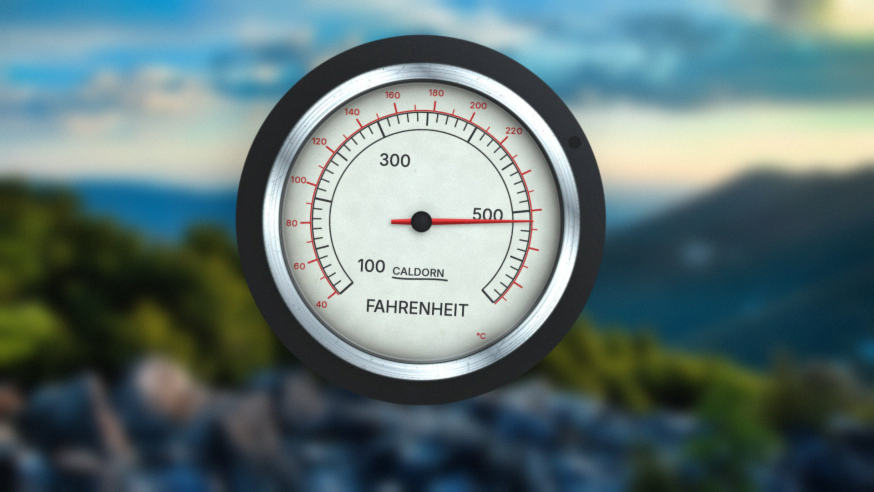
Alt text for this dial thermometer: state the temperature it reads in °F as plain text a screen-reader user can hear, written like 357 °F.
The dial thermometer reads 510 °F
